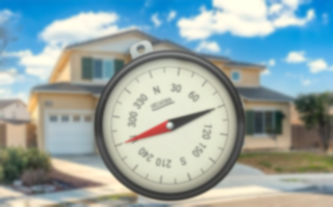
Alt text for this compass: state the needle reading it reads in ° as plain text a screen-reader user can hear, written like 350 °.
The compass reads 270 °
